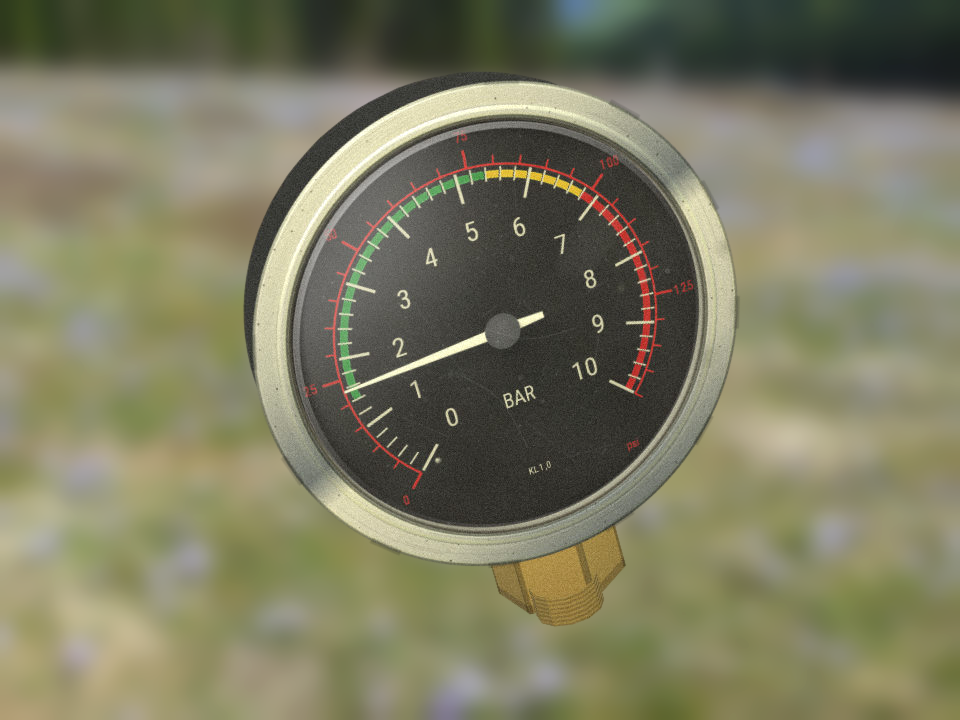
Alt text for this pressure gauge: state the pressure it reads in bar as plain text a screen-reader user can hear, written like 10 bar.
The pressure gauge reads 1.6 bar
